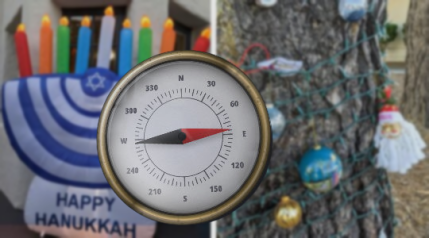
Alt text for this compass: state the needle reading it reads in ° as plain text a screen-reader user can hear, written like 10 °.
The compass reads 85 °
